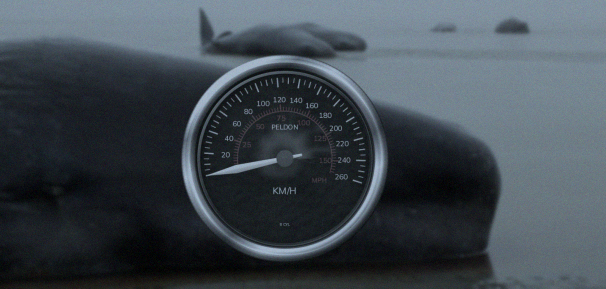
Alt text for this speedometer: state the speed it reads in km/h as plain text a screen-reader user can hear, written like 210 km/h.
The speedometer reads 0 km/h
